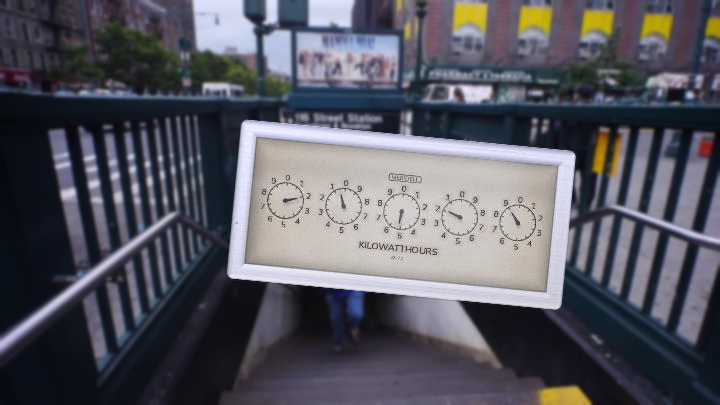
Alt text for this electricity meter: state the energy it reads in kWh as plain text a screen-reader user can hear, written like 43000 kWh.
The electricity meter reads 20519 kWh
